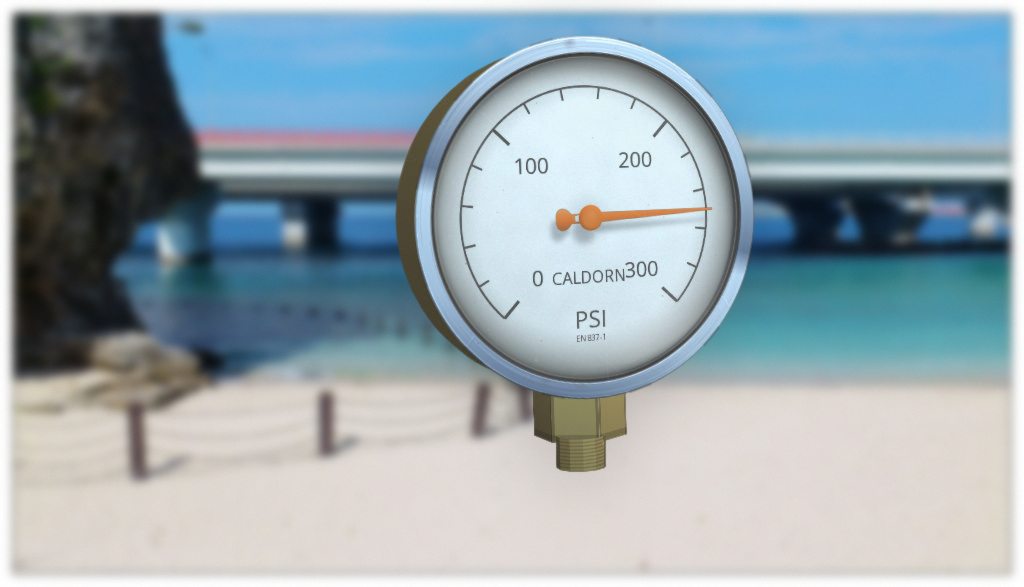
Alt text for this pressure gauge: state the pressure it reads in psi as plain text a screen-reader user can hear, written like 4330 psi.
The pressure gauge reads 250 psi
